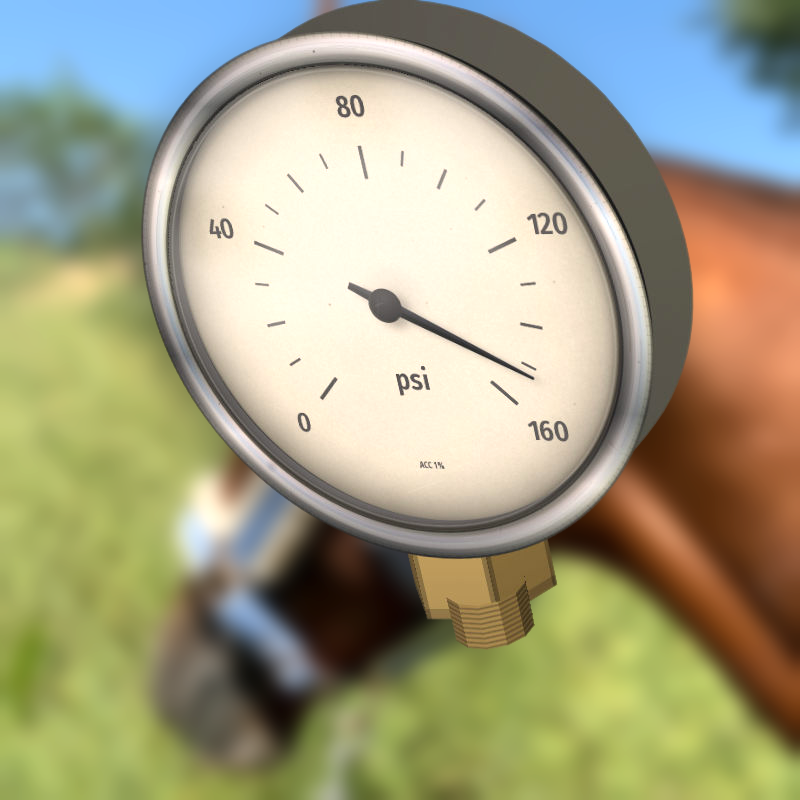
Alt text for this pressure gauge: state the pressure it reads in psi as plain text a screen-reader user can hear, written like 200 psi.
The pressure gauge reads 150 psi
